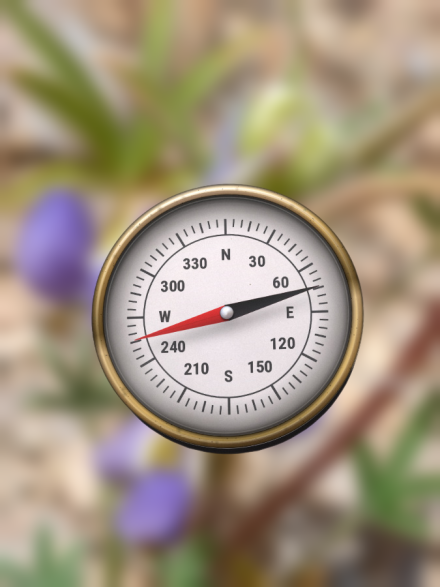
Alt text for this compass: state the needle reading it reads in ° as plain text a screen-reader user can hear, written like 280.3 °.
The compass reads 255 °
